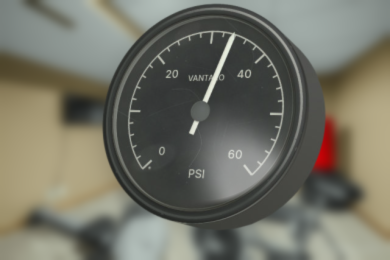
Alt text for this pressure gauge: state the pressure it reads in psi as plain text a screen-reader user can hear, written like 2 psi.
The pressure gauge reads 34 psi
